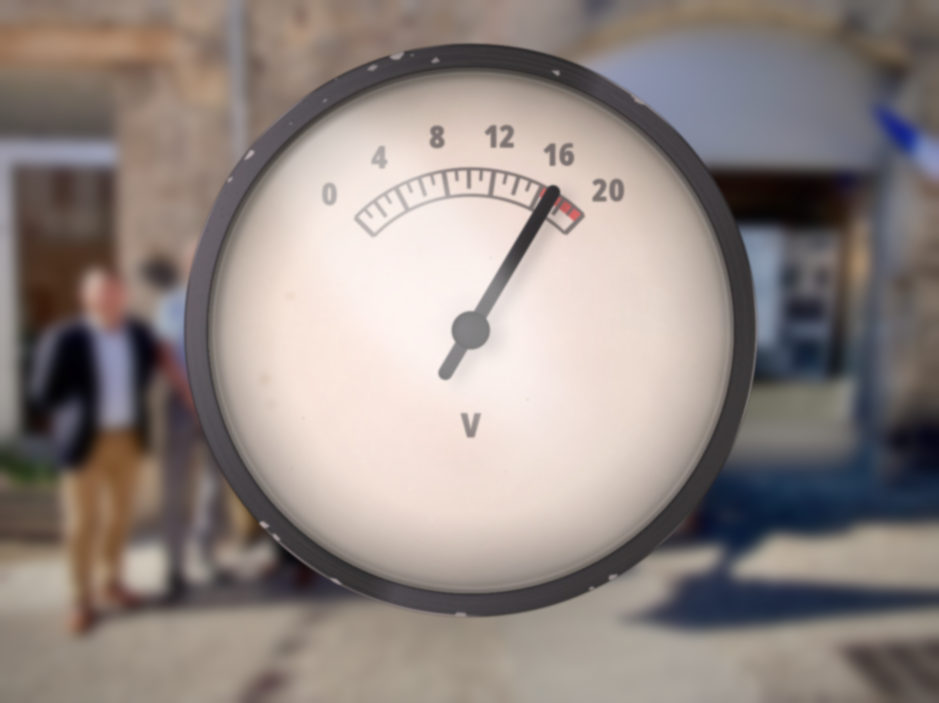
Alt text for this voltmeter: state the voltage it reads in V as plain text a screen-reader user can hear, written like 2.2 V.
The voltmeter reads 17 V
